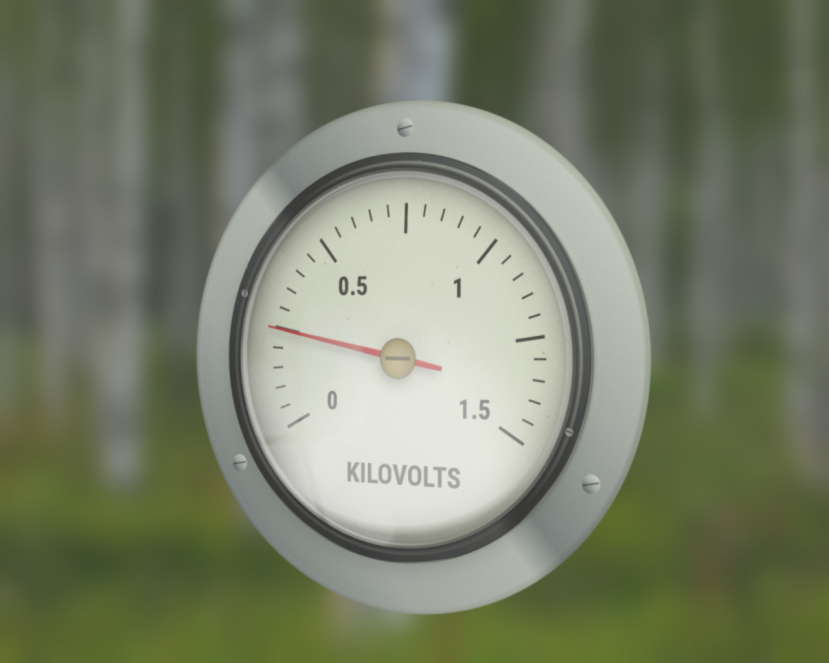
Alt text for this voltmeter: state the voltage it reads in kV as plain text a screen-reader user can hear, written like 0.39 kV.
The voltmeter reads 0.25 kV
